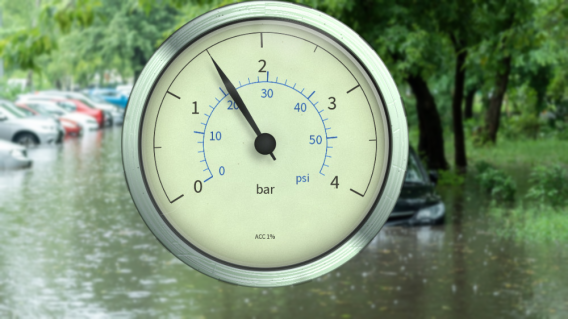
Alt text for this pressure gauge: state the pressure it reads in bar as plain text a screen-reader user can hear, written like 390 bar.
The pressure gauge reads 1.5 bar
